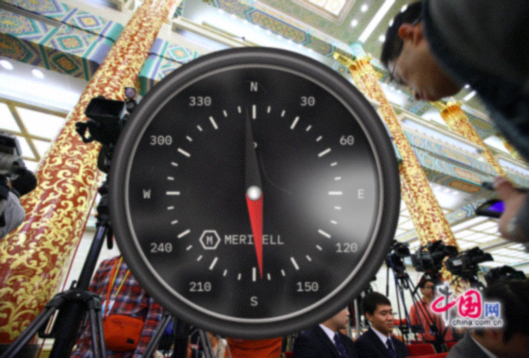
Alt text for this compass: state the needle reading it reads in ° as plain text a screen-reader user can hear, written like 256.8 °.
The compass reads 175 °
